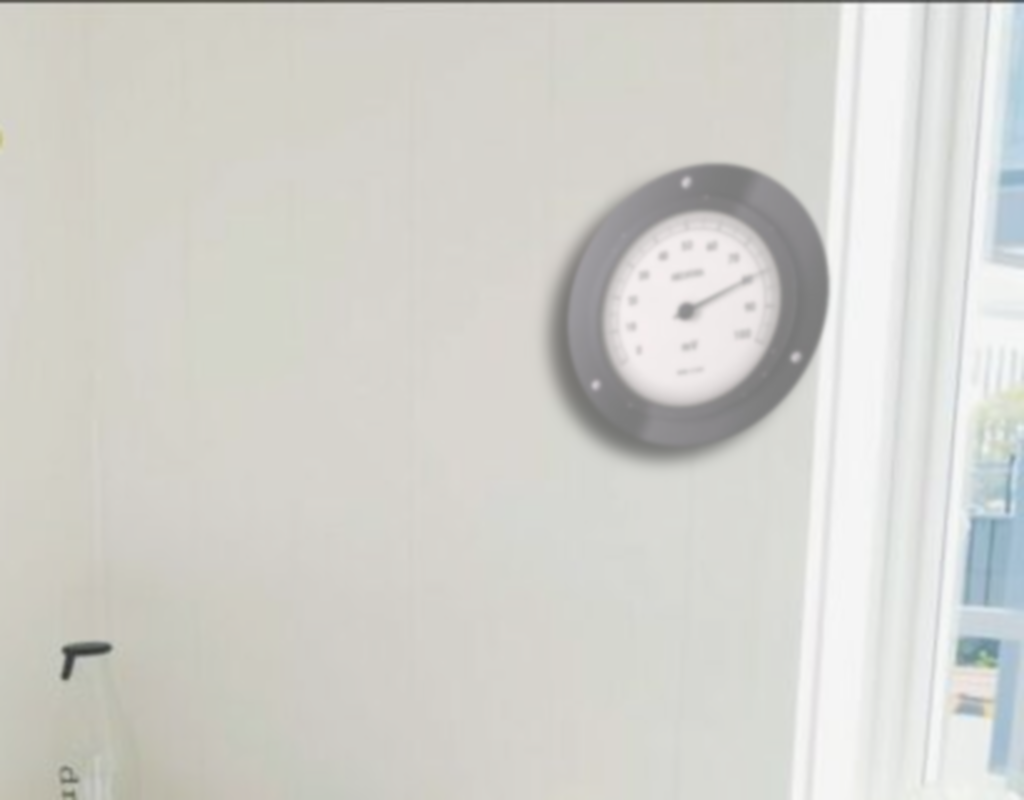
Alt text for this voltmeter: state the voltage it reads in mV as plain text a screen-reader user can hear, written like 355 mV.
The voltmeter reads 80 mV
